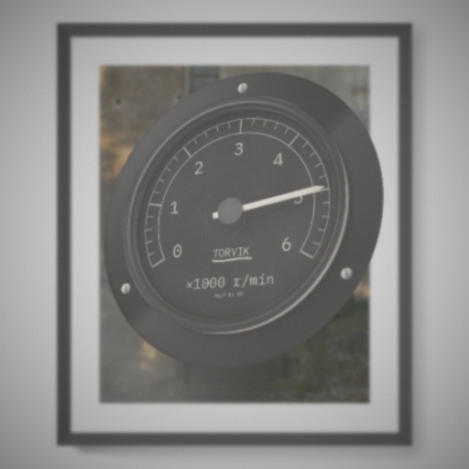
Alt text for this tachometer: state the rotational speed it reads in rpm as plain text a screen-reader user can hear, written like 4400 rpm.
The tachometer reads 5000 rpm
